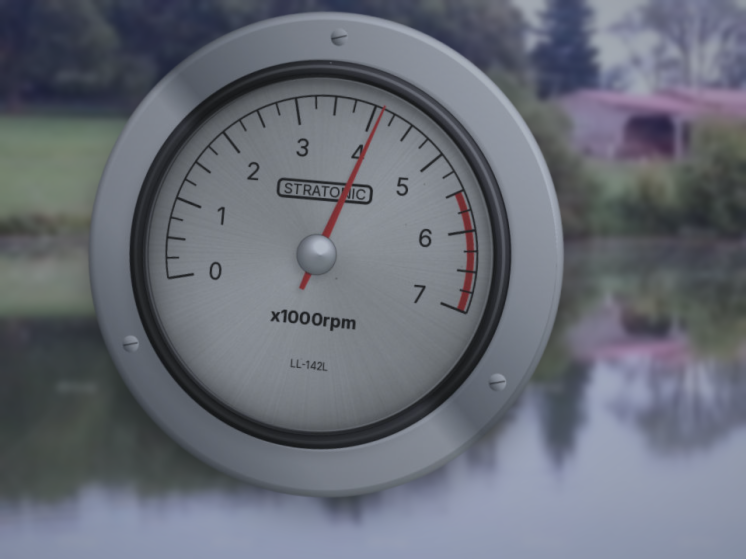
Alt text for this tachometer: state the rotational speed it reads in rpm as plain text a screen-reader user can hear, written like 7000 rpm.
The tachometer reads 4125 rpm
